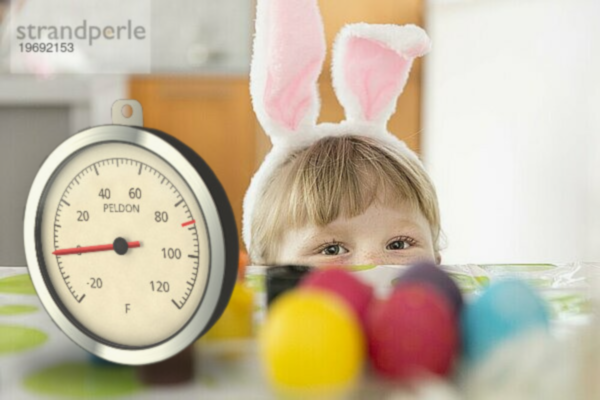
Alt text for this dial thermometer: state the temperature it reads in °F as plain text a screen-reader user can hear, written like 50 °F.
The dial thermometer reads 0 °F
